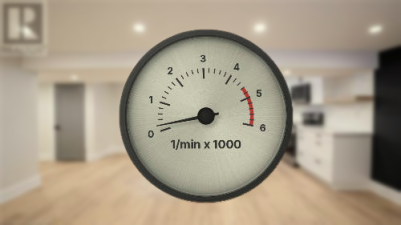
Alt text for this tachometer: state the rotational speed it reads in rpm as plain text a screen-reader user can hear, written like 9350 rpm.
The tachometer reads 200 rpm
